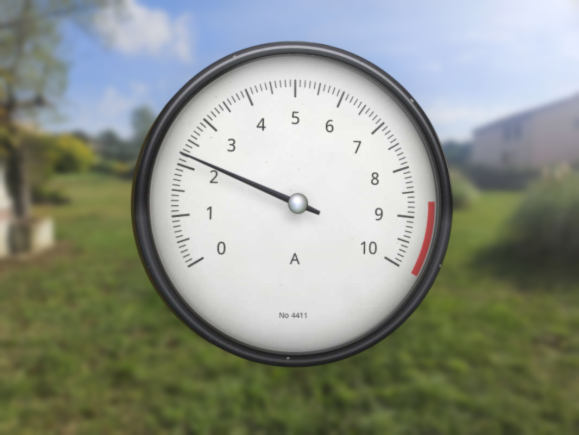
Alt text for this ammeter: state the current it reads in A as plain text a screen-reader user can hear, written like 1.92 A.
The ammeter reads 2.2 A
